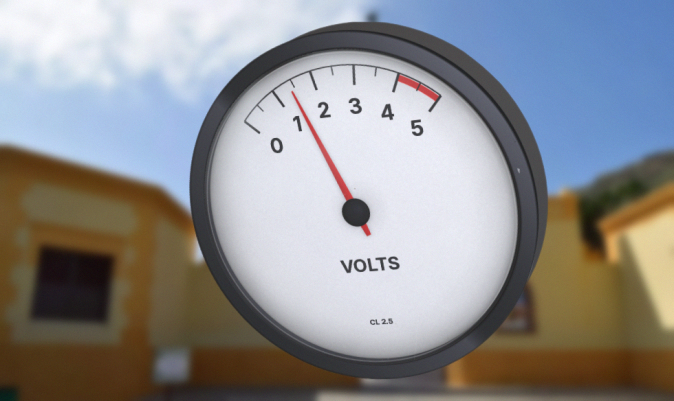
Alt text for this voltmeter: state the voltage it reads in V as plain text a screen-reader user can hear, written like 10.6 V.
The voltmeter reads 1.5 V
